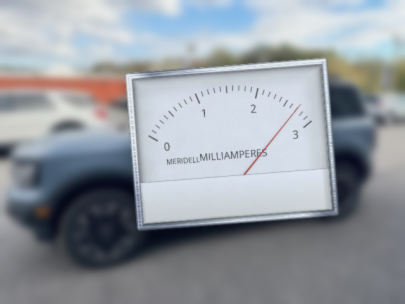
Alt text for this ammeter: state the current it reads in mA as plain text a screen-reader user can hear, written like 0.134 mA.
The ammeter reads 2.7 mA
